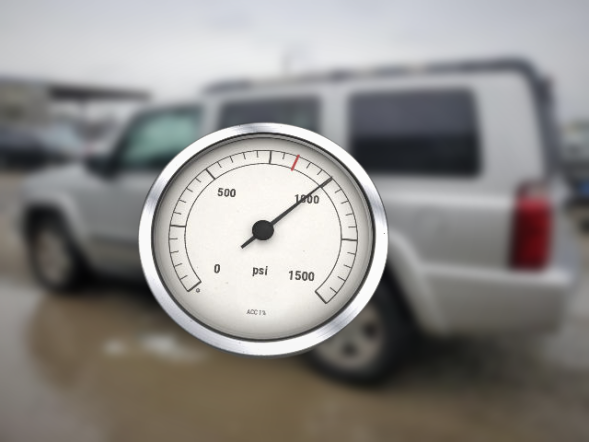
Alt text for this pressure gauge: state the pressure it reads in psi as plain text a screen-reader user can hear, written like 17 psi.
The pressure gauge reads 1000 psi
